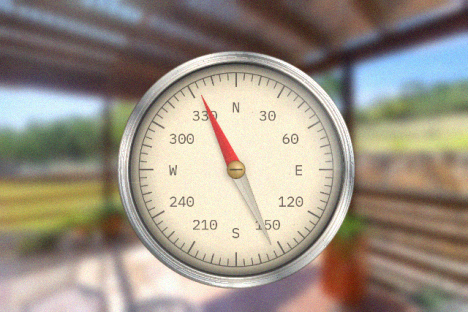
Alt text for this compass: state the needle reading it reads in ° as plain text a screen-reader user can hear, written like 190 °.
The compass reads 335 °
